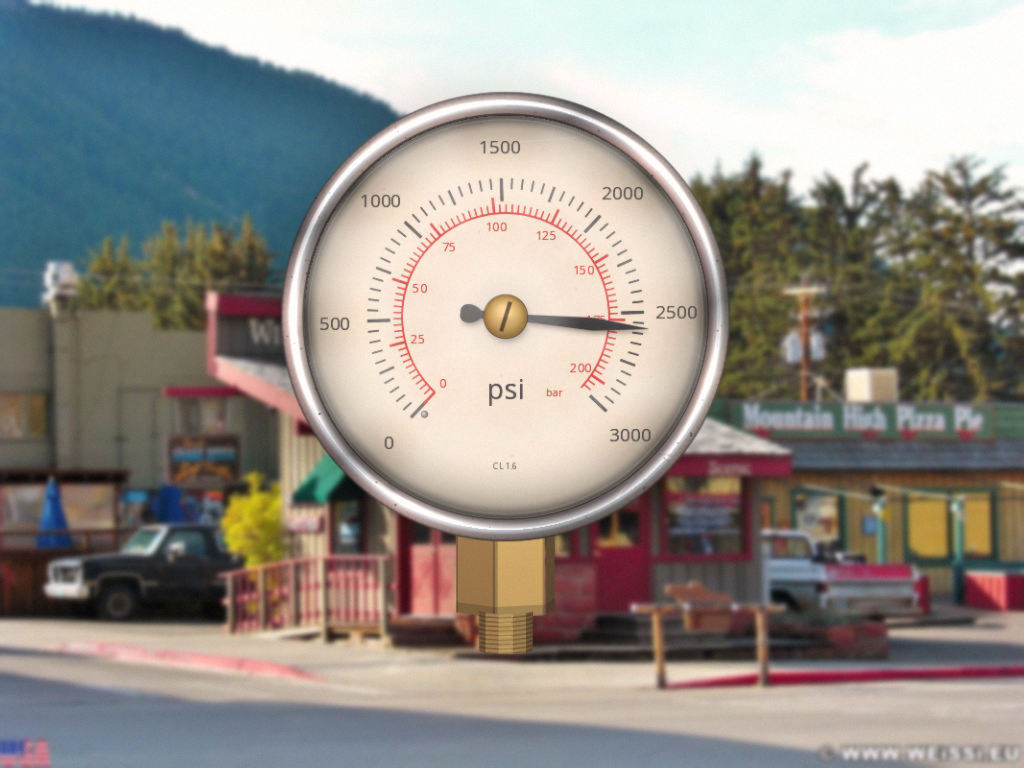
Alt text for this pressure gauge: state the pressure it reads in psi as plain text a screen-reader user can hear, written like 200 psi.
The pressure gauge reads 2575 psi
